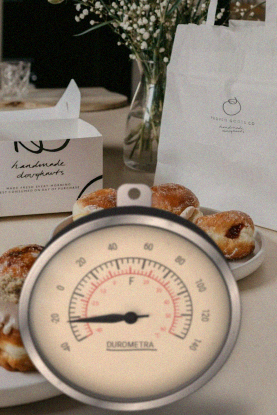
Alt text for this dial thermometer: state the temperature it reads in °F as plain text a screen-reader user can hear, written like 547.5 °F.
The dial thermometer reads -20 °F
